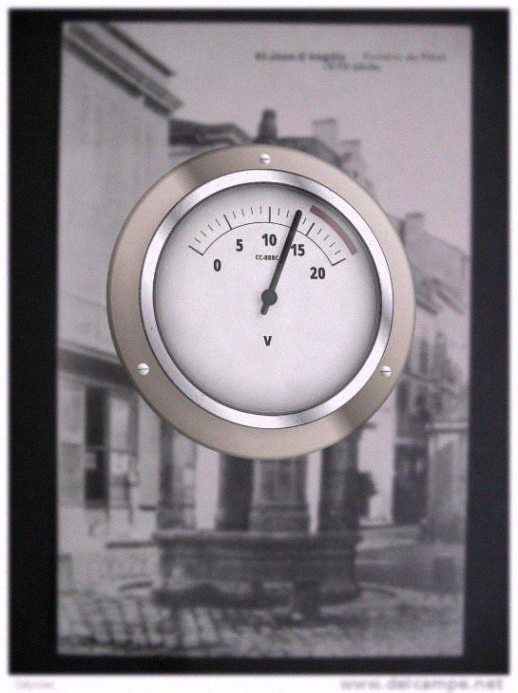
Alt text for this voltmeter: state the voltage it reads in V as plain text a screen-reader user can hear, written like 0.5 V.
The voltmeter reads 13 V
